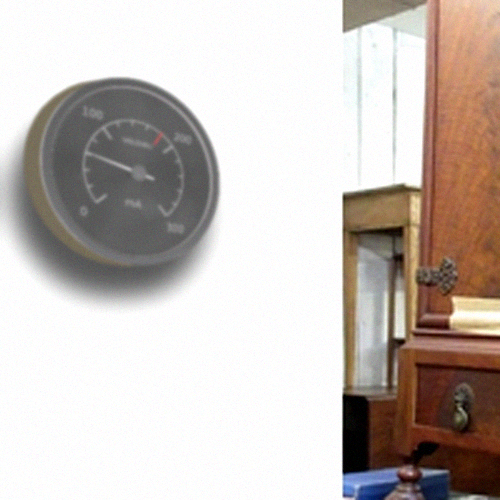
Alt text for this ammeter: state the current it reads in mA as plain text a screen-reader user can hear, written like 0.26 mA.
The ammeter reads 60 mA
